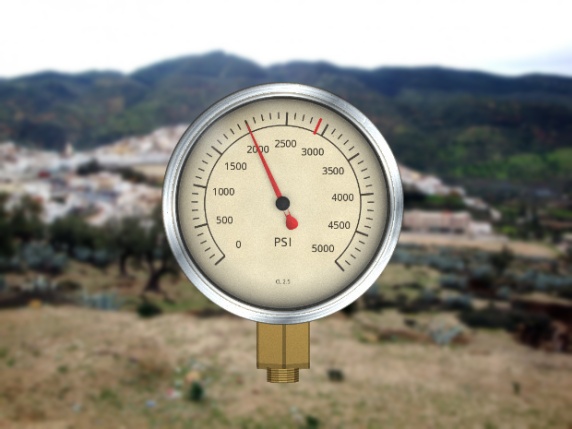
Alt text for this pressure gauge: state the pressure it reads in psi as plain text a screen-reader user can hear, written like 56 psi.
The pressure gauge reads 2000 psi
